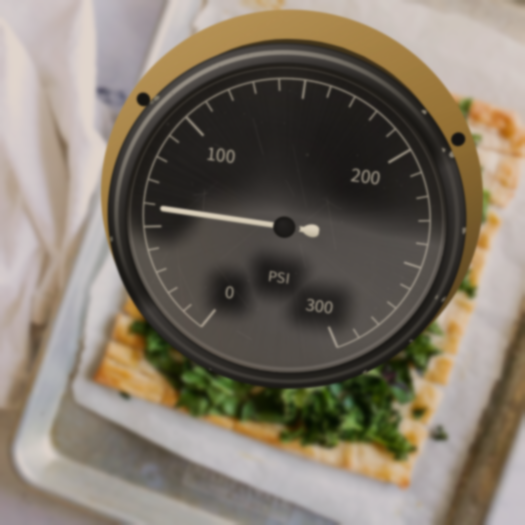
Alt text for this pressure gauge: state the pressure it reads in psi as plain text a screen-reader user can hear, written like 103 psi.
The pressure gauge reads 60 psi
